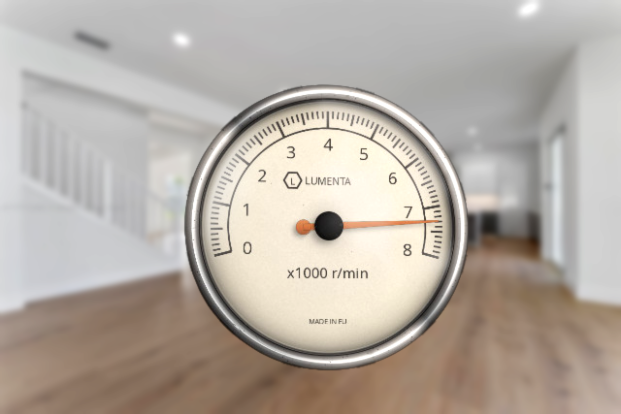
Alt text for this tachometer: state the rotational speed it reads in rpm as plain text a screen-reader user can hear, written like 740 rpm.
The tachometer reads 7300 rpm
